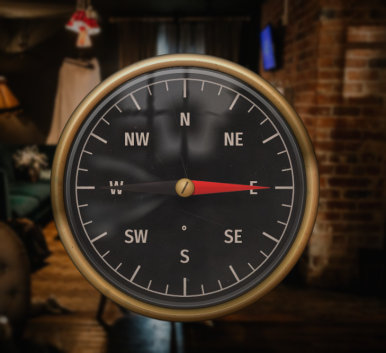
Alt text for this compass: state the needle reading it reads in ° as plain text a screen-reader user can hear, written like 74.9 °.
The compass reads 90 °
